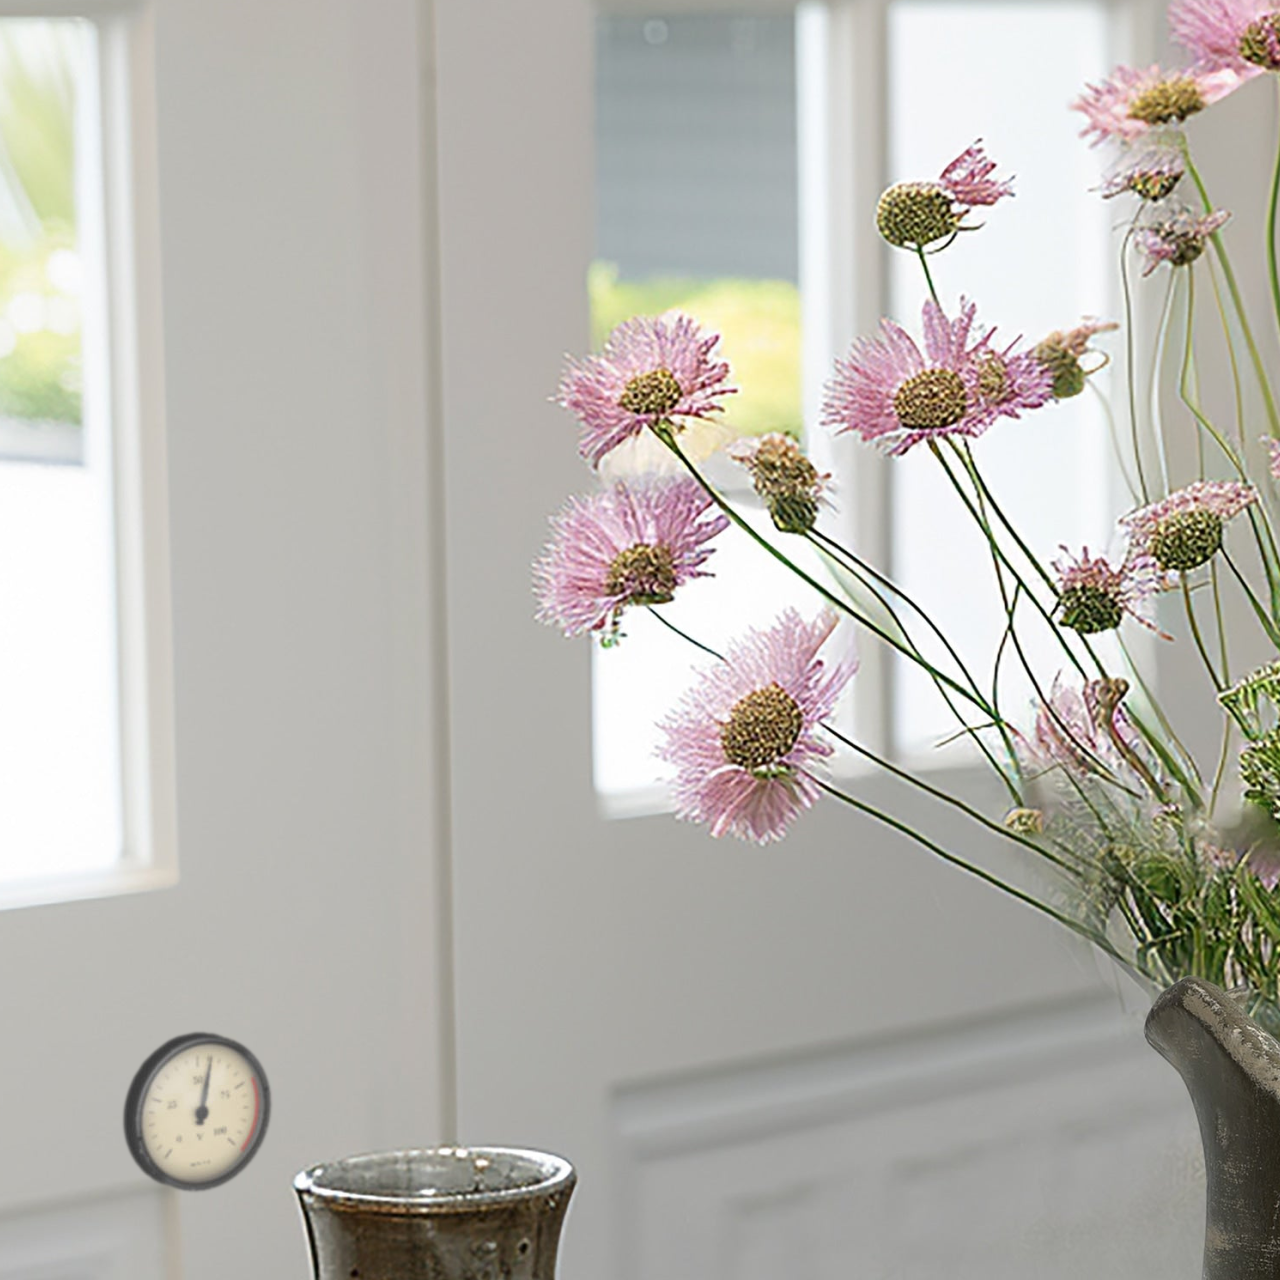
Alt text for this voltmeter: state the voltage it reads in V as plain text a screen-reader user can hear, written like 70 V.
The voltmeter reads 55 V
